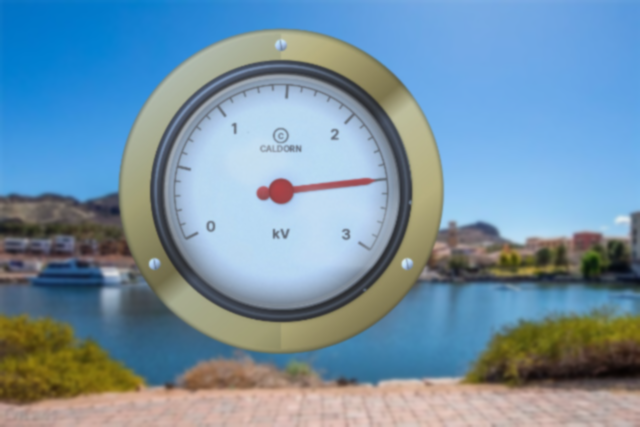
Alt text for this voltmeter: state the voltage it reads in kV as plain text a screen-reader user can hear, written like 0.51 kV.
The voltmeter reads 2.5 kV
